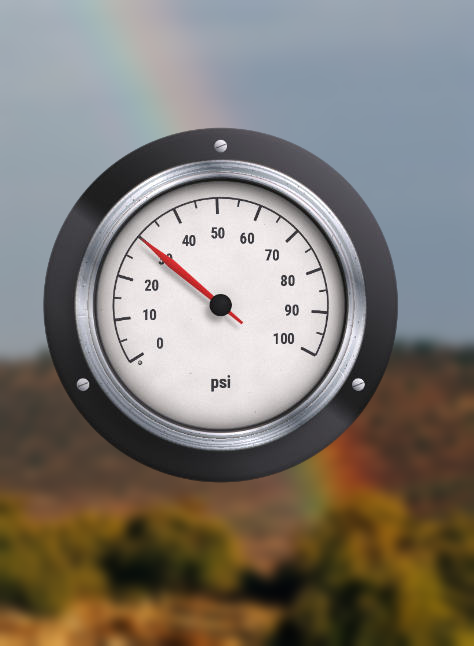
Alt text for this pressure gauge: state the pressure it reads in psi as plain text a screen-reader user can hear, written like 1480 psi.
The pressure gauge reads 30 psi
